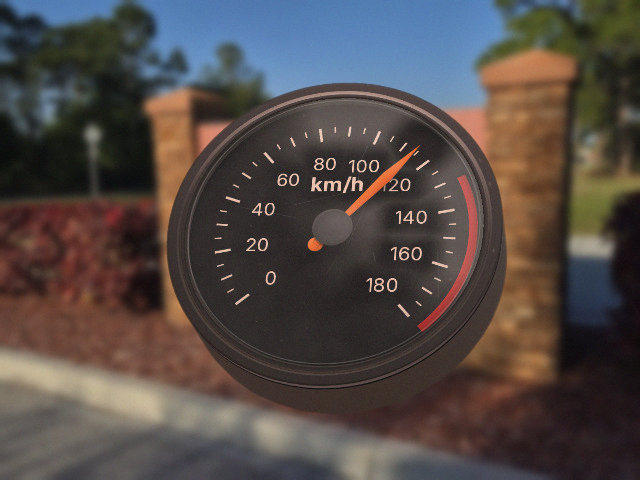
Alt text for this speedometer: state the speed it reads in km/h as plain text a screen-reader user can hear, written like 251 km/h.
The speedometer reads 115 km/h
